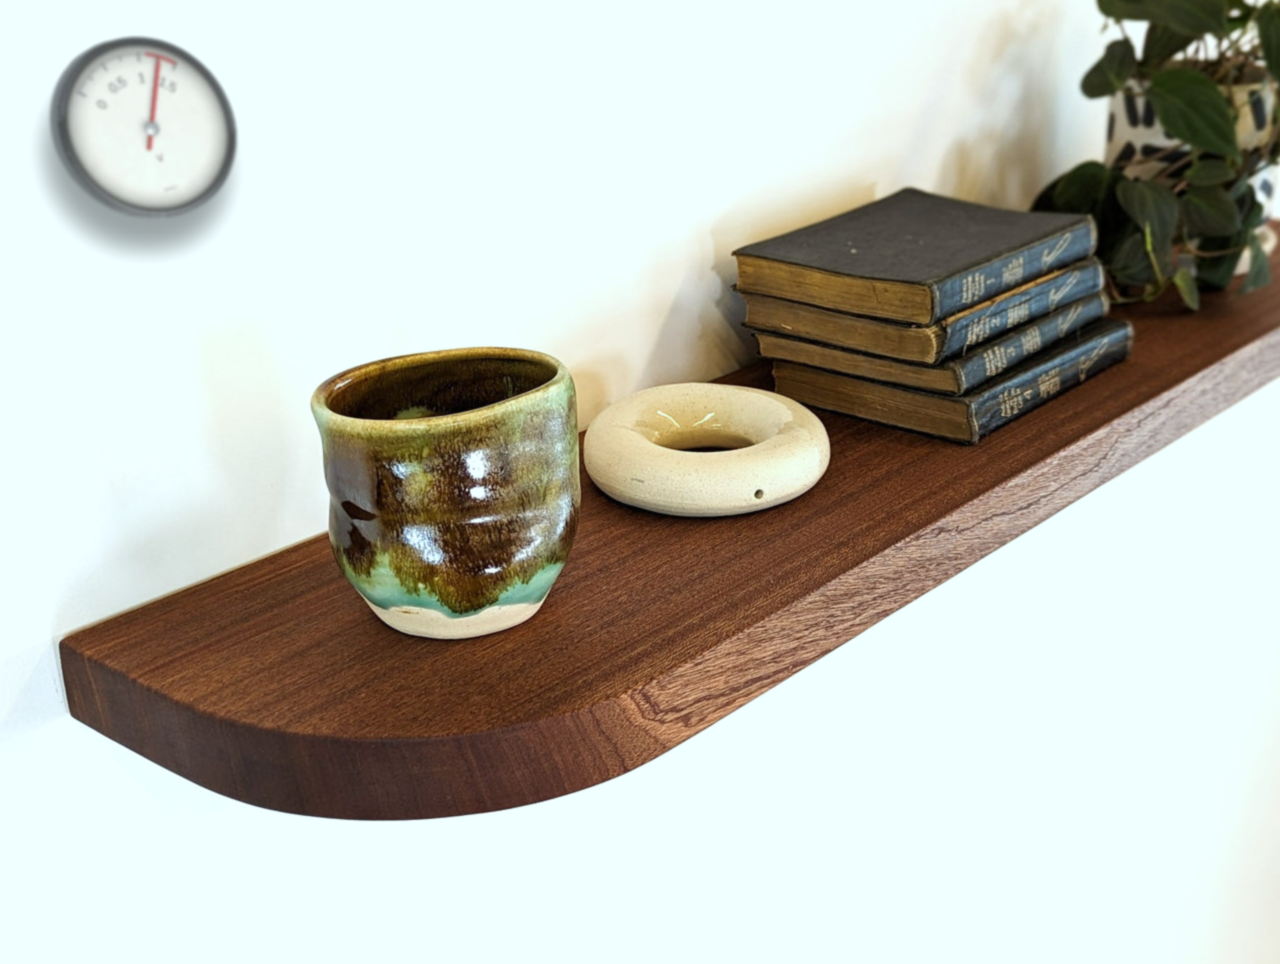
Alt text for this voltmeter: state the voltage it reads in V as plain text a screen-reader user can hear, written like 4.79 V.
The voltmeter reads 1.25 V
